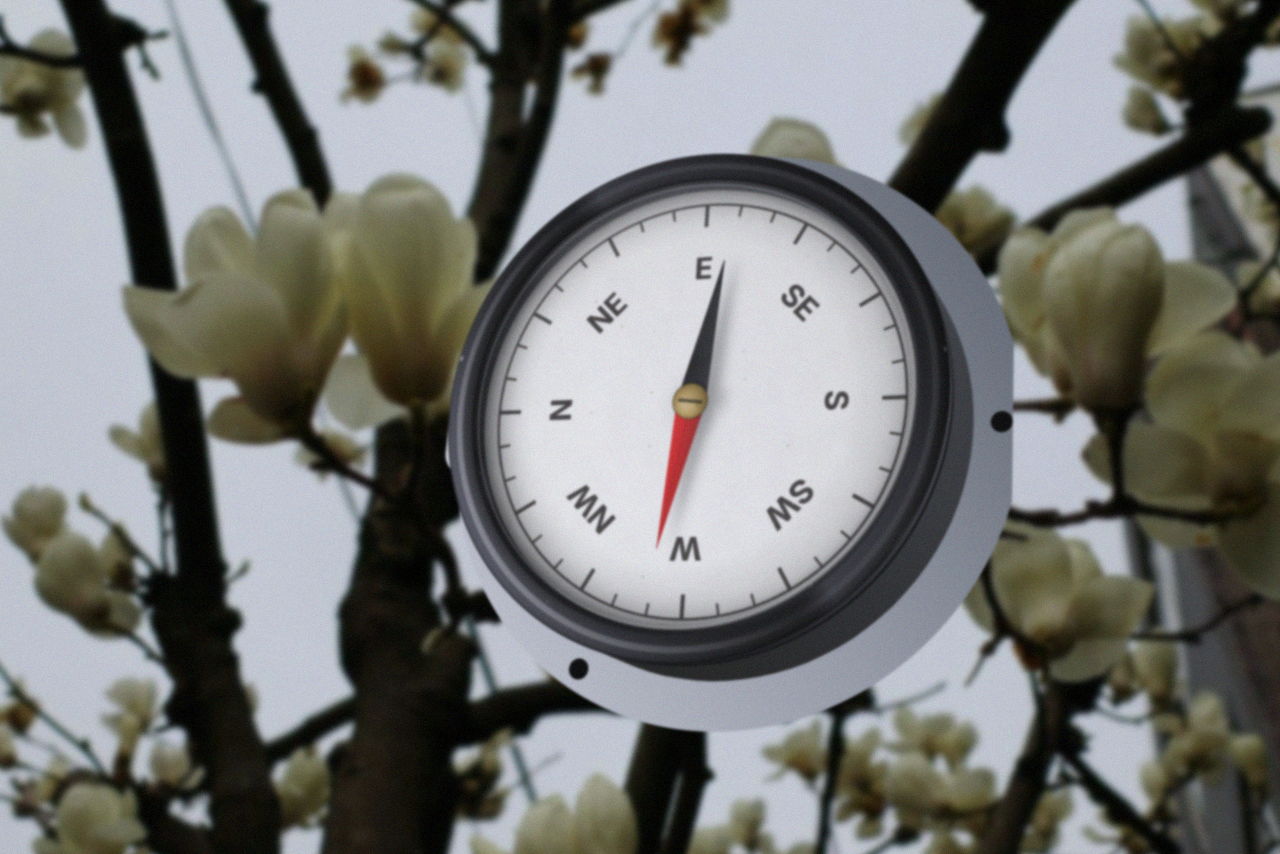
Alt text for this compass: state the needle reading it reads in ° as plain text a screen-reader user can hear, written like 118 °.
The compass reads 280 °
